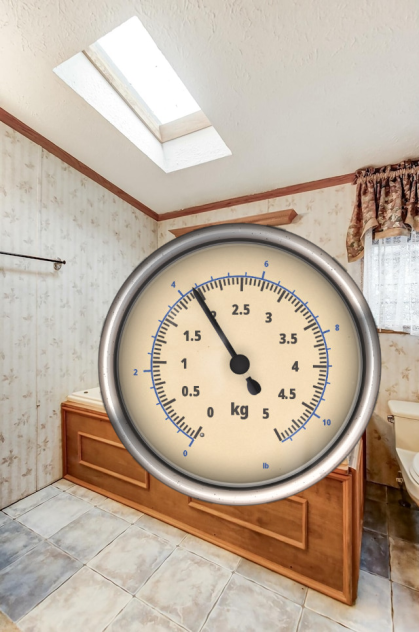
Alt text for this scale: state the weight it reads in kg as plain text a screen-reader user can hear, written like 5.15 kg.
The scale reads 1.95 kg
